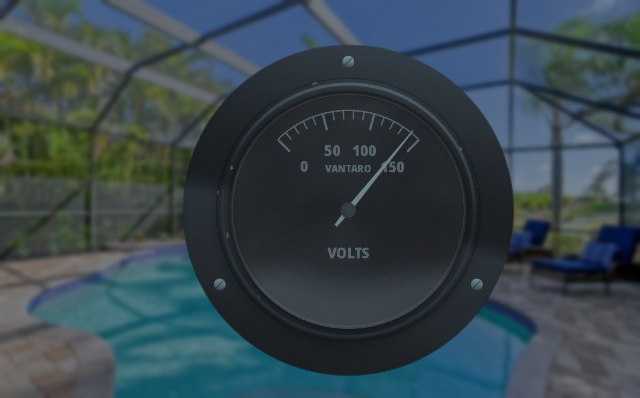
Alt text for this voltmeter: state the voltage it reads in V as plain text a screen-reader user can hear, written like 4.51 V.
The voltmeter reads 140 V
